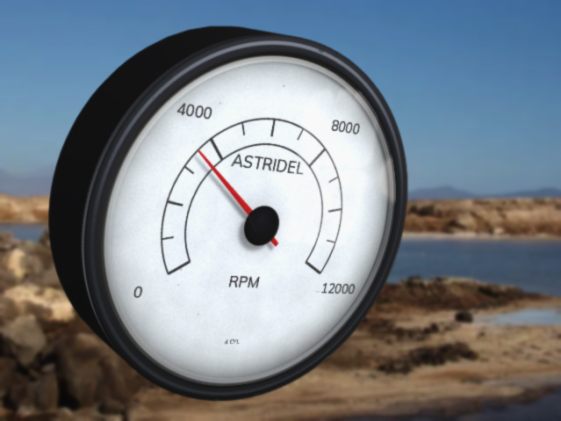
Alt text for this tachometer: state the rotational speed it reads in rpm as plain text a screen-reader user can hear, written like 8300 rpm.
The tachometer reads 3500 rpm
